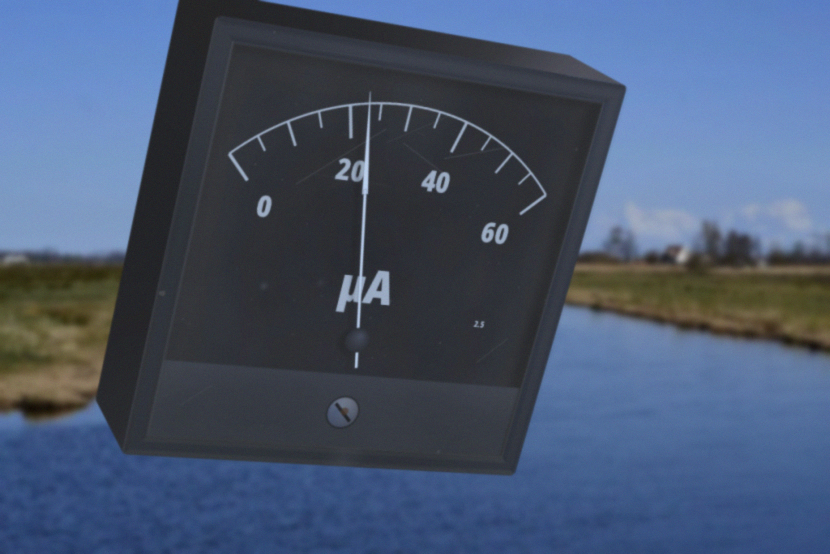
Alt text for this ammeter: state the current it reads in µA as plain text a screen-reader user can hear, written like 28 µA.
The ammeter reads 22.5 µA
